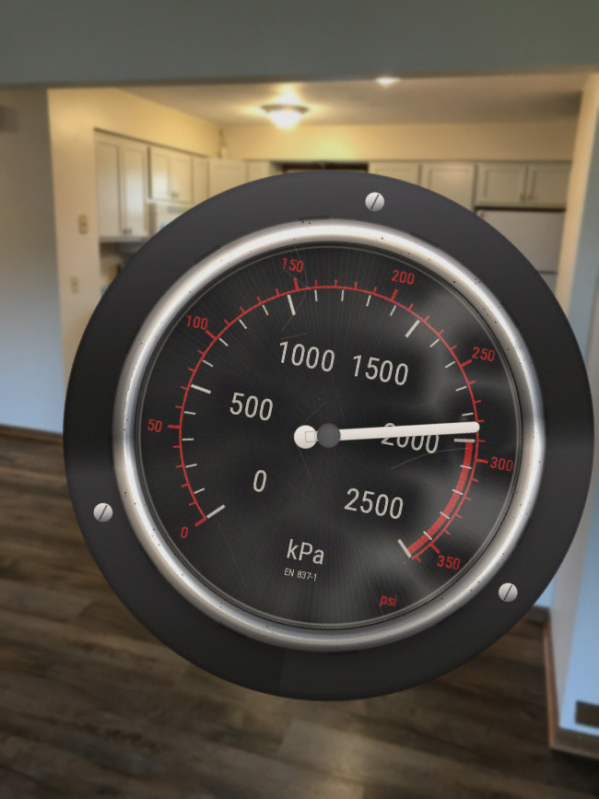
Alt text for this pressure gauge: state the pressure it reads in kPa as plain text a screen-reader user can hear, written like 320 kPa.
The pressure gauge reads 1950 kPa
